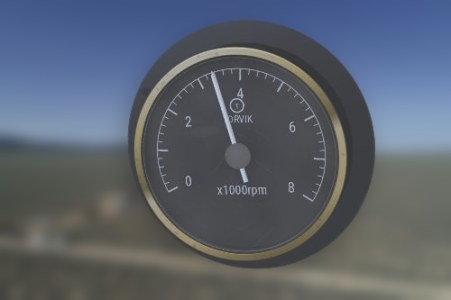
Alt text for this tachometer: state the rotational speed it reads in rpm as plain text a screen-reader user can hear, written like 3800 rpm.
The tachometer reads 3400 rpm
